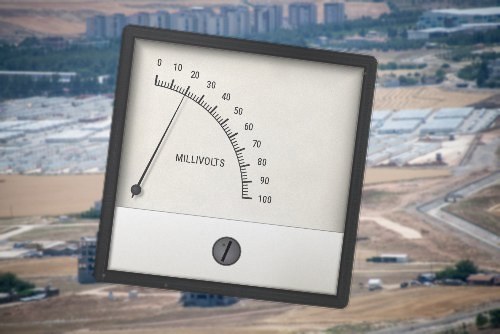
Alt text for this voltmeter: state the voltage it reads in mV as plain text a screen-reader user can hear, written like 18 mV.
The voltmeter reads 20 mV
